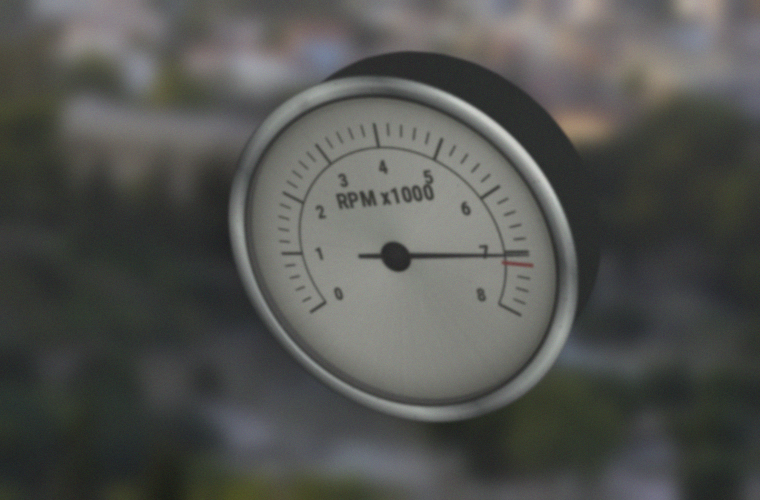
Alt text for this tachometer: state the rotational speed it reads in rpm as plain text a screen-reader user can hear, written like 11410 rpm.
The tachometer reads 7000 rpm
